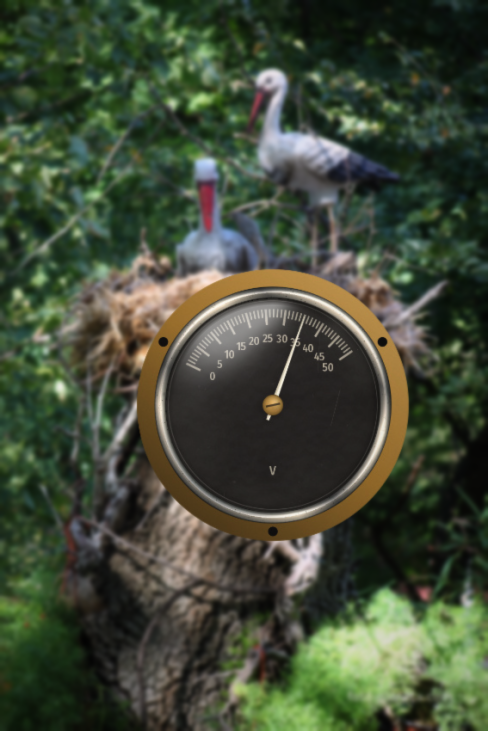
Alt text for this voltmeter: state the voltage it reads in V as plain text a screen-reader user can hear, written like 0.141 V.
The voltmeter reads 35 V
